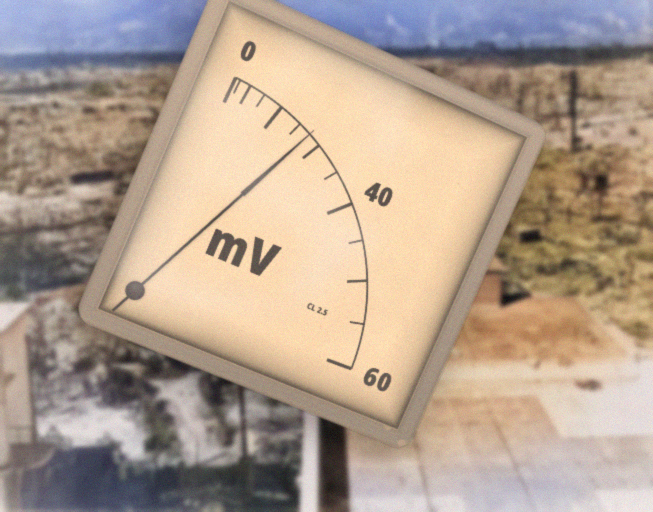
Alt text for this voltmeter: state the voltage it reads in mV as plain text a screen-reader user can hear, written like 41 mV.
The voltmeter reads 27.5 mV
